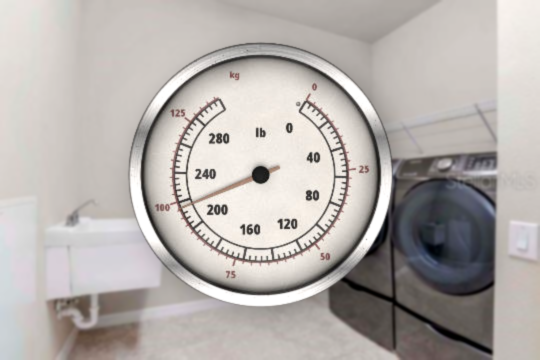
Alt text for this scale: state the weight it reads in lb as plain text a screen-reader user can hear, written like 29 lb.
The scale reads 216 lb
